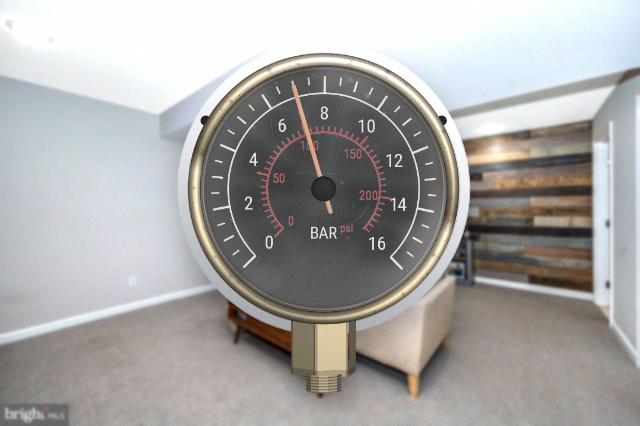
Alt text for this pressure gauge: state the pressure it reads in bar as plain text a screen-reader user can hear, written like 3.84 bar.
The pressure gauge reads 7 bar
